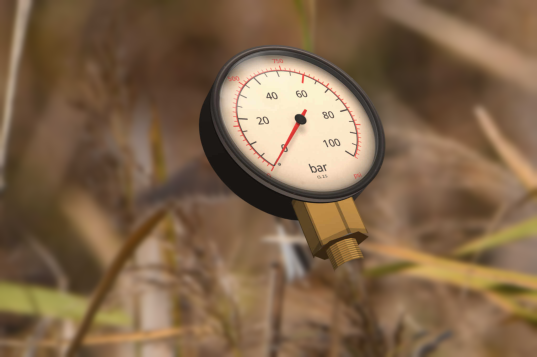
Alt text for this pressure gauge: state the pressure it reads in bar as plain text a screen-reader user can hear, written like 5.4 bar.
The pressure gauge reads 0 bar
